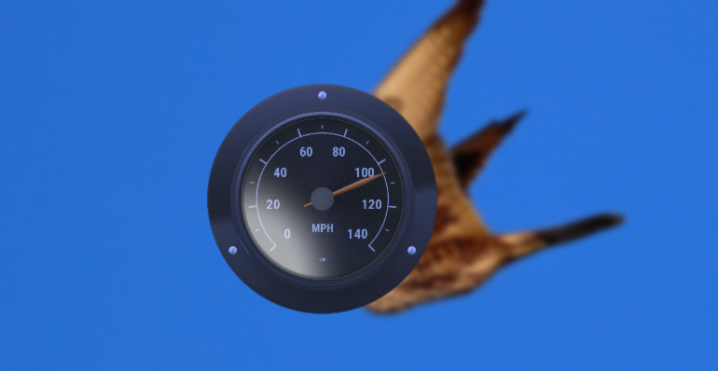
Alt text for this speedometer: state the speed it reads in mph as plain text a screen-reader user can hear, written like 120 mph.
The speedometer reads 105 mph
